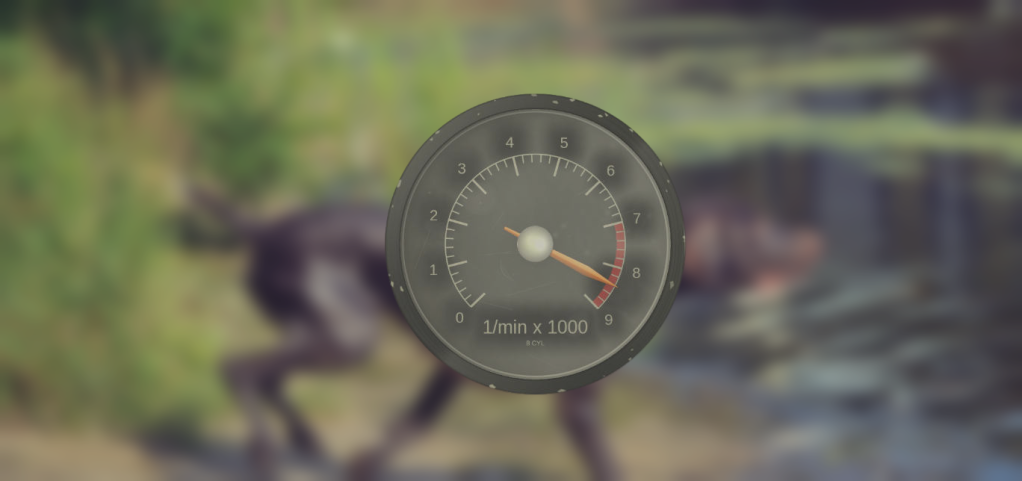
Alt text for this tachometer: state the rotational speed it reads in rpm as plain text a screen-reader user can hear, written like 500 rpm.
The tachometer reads 8400 rpm
